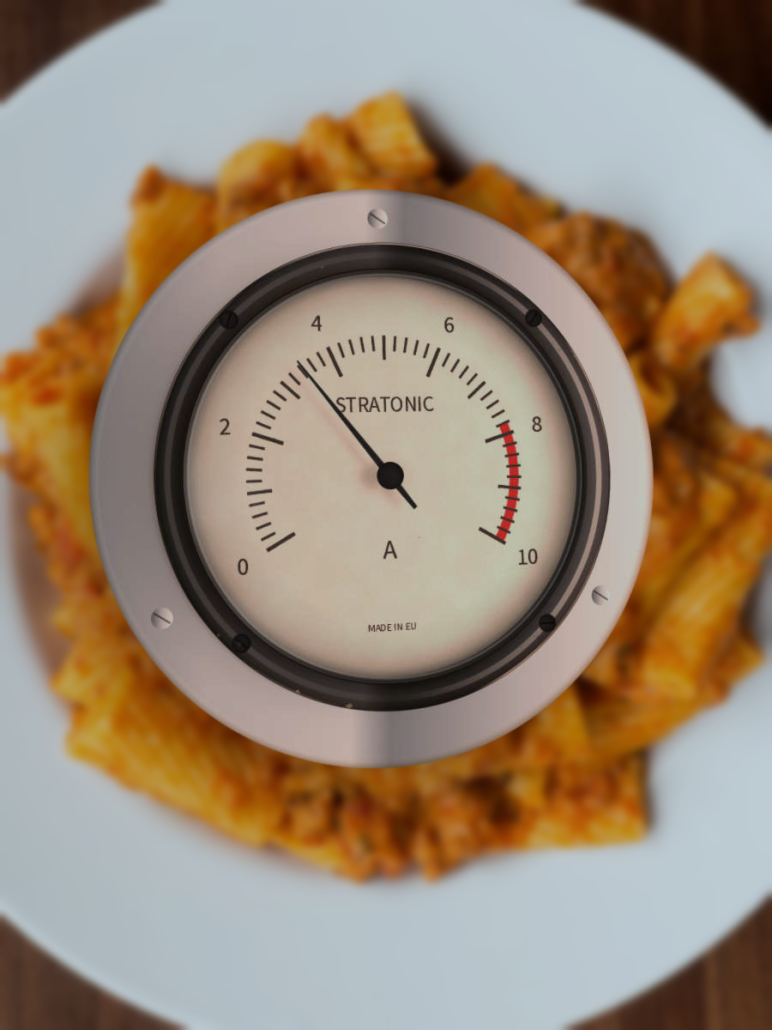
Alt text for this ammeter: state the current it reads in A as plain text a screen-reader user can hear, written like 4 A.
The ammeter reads 3.4 A
